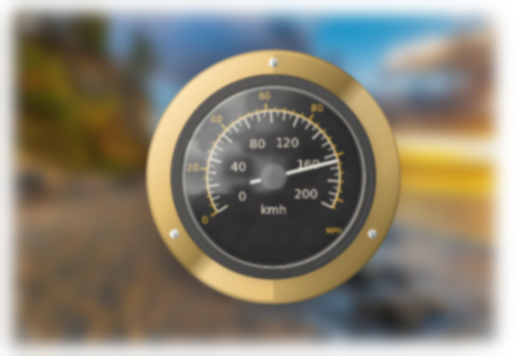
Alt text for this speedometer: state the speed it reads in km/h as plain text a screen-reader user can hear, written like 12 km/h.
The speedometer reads 165 km/h
